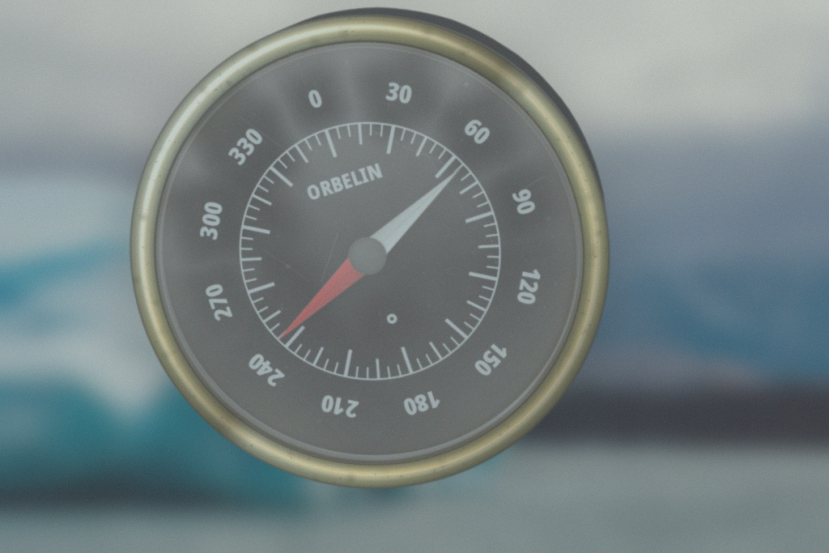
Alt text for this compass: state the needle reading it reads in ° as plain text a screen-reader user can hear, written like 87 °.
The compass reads 245 °
